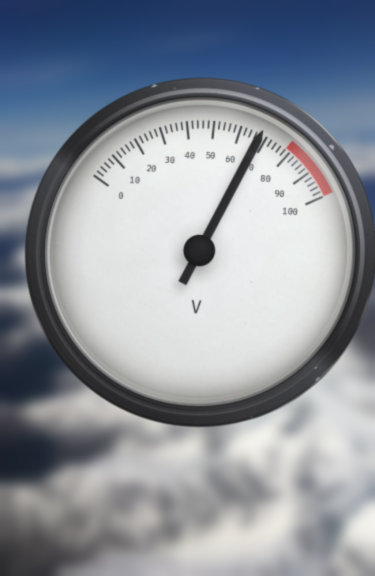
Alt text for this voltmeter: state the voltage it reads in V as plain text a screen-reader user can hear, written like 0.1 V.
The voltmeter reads 68 V
